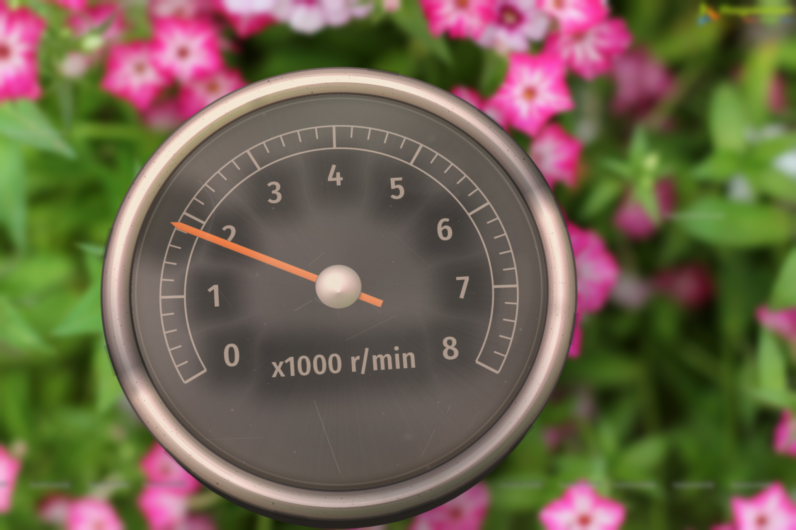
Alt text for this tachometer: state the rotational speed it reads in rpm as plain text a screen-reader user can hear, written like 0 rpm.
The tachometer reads 1800 rpm
